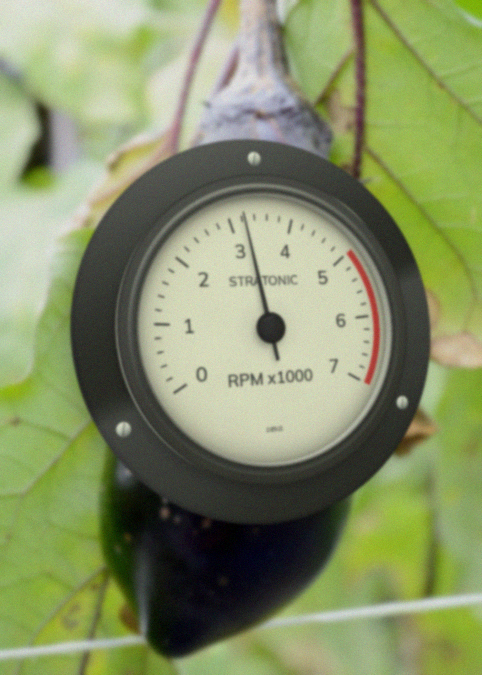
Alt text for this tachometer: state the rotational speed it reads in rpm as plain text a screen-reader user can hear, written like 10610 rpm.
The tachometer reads 3200 rpm
